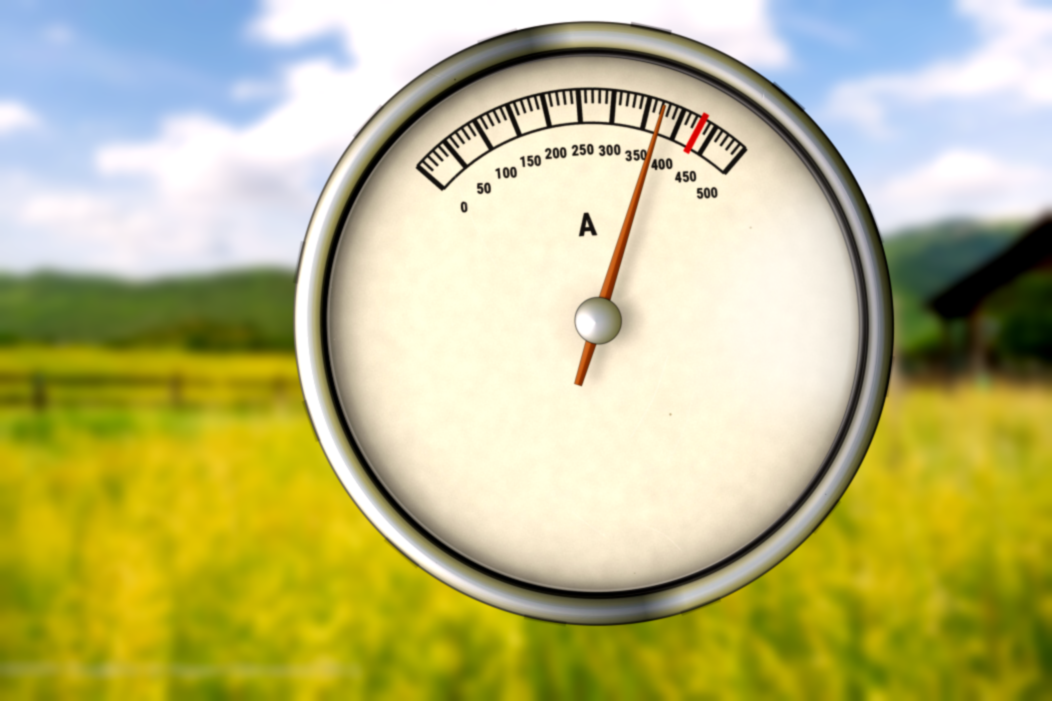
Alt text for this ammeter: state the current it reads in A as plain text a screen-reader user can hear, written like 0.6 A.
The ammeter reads 370 A
